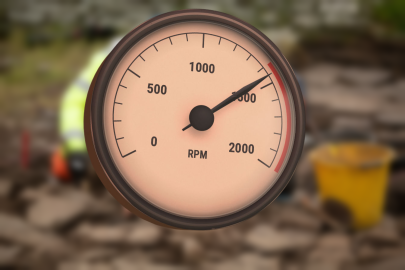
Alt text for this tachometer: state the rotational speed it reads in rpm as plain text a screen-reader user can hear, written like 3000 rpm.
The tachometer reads 1450 rpm
